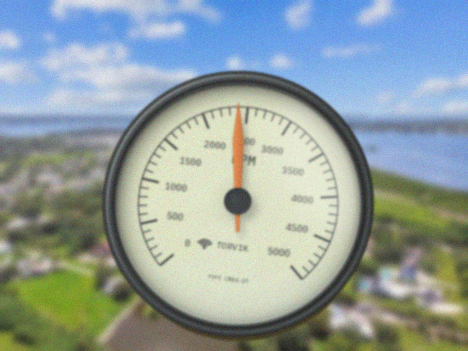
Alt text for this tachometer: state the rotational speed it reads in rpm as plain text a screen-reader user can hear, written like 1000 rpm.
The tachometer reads 2400 rpm
